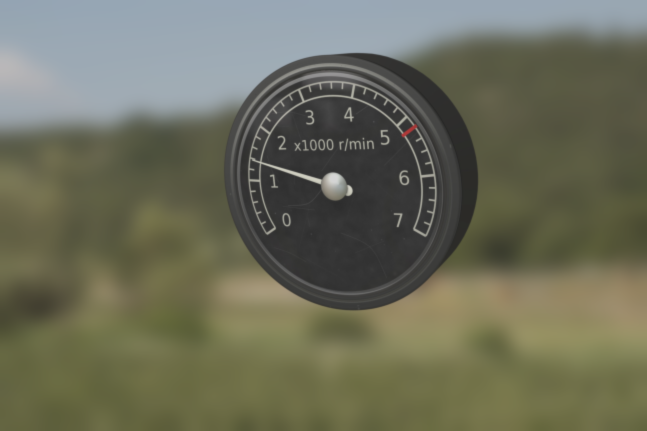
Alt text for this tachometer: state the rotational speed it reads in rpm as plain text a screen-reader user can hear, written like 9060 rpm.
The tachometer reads 1400 rpm
